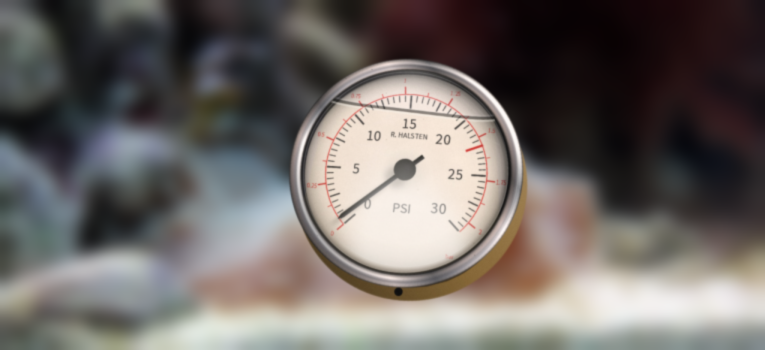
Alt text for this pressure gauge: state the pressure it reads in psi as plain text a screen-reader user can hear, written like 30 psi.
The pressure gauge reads 0.5 psi
